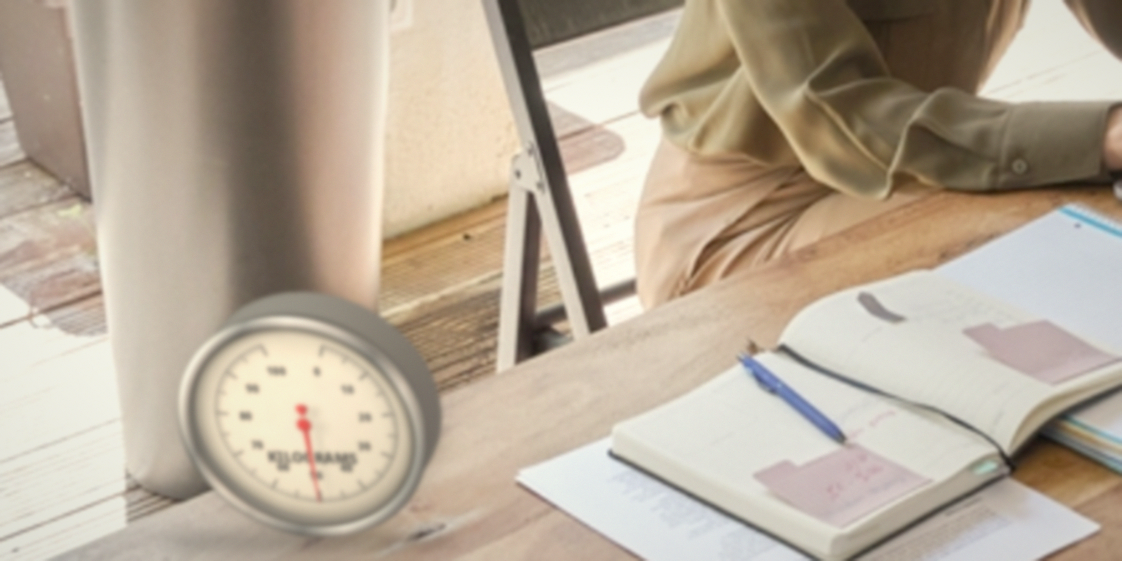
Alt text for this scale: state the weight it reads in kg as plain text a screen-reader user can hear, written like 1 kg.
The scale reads 50 kg
